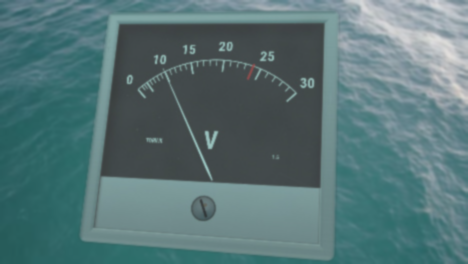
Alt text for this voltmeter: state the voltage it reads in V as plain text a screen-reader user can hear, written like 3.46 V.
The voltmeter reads 10 V
